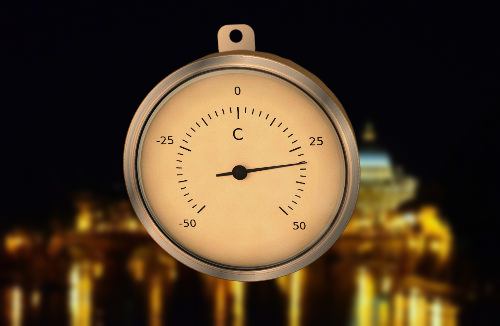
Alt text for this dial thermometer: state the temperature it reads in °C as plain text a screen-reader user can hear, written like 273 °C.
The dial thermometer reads 30 °C
